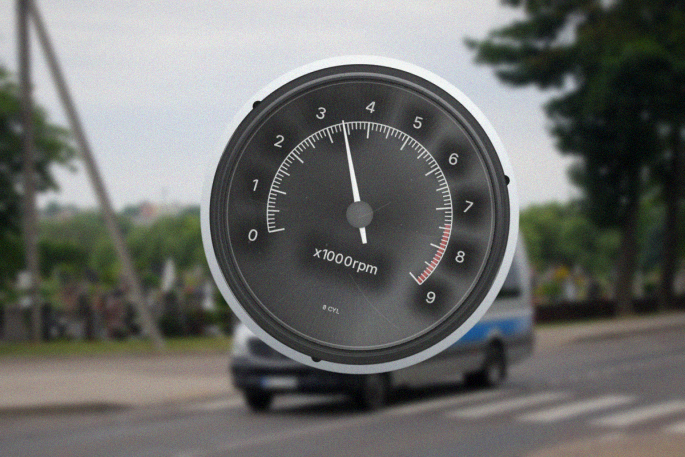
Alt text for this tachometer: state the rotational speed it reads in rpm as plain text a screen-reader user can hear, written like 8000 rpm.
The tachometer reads 3400 rpm
